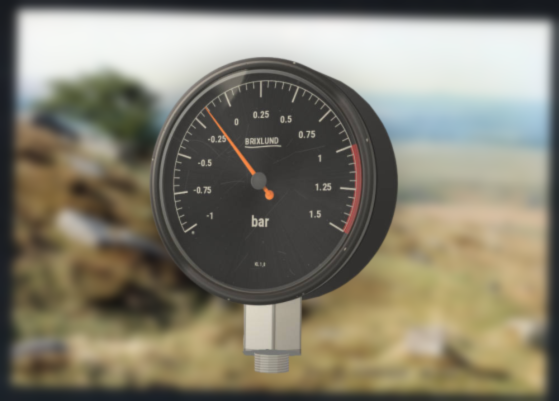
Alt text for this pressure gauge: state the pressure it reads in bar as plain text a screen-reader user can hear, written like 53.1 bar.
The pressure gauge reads -0.15 bar
